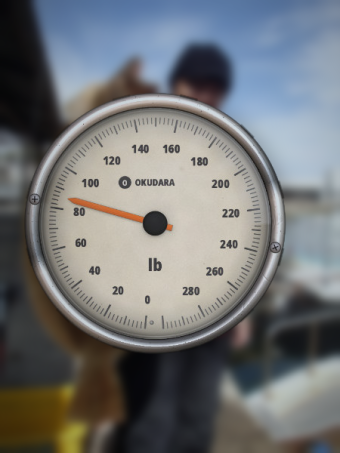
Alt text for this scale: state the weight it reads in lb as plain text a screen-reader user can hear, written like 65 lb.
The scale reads 86 lb
